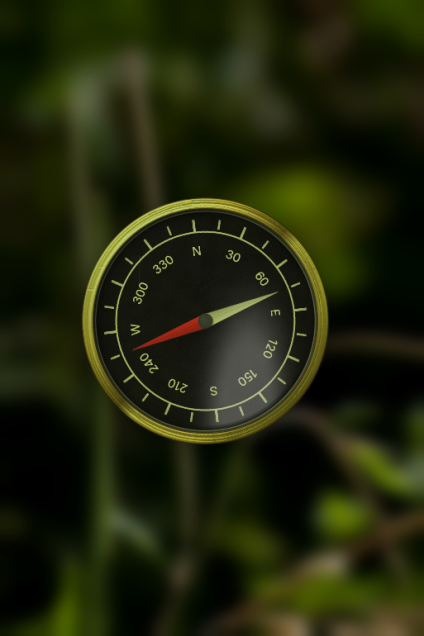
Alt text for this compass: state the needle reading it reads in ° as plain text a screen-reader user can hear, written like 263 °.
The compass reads 255 °
